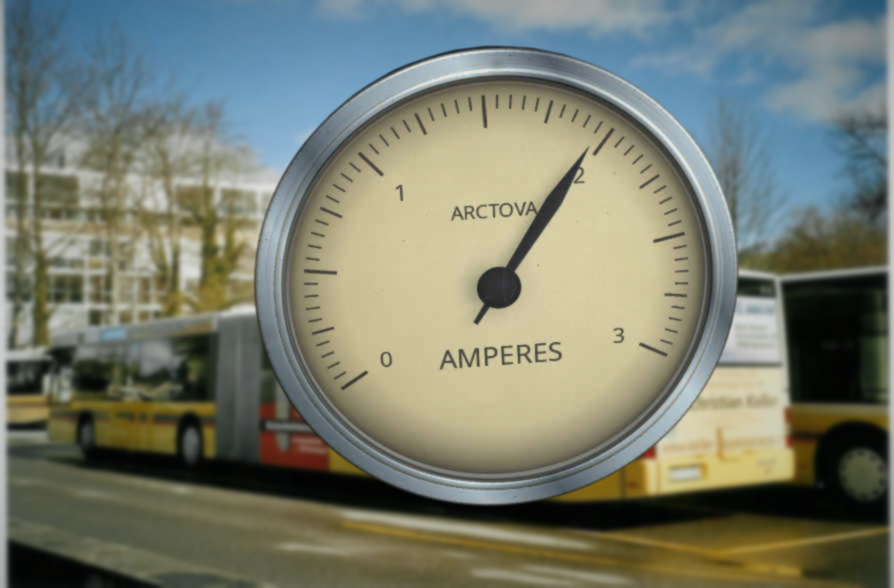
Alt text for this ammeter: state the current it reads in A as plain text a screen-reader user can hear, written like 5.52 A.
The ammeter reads 1.95 A
